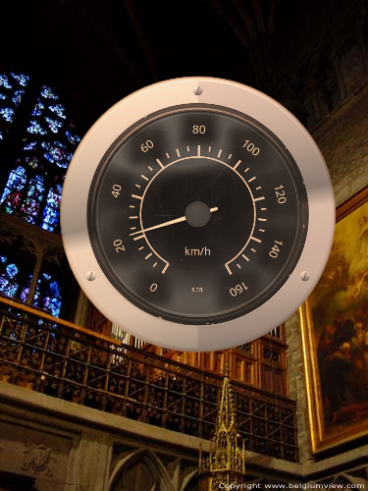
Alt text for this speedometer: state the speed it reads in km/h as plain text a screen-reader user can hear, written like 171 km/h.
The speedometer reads 22.5 km/h
